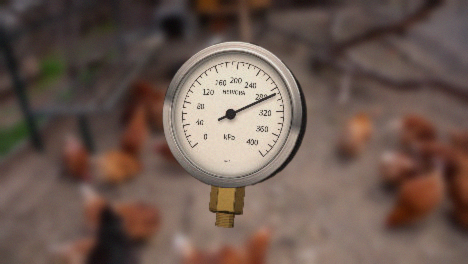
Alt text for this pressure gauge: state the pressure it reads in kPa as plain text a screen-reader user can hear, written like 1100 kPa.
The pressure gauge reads 290 kPa
